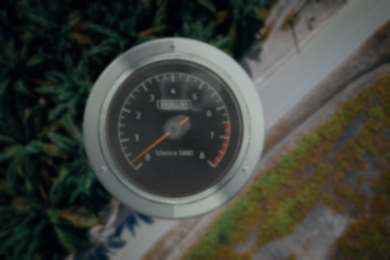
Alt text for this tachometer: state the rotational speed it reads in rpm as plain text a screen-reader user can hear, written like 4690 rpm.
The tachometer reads 250 rpm
